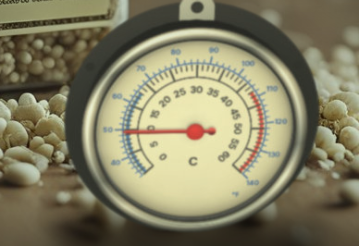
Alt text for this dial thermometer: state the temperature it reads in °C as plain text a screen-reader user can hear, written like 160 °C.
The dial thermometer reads 10 °C
